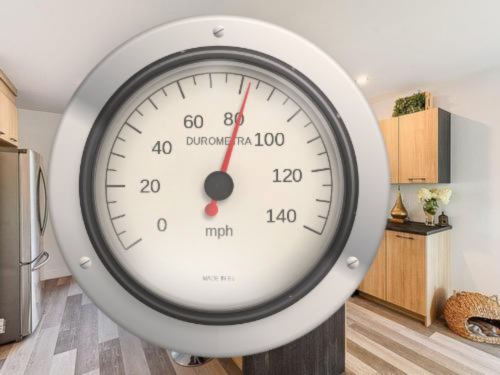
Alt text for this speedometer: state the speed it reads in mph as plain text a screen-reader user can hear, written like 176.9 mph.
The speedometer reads 82.5 mph
